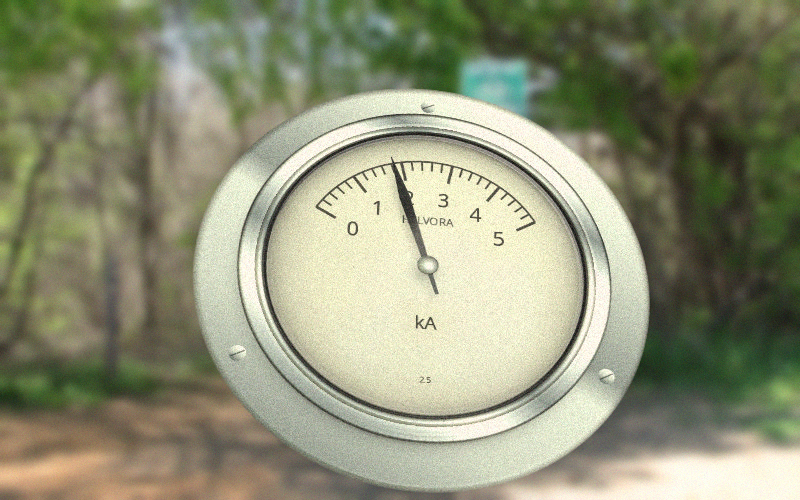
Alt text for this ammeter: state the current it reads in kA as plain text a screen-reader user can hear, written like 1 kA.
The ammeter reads 1.8 kA
